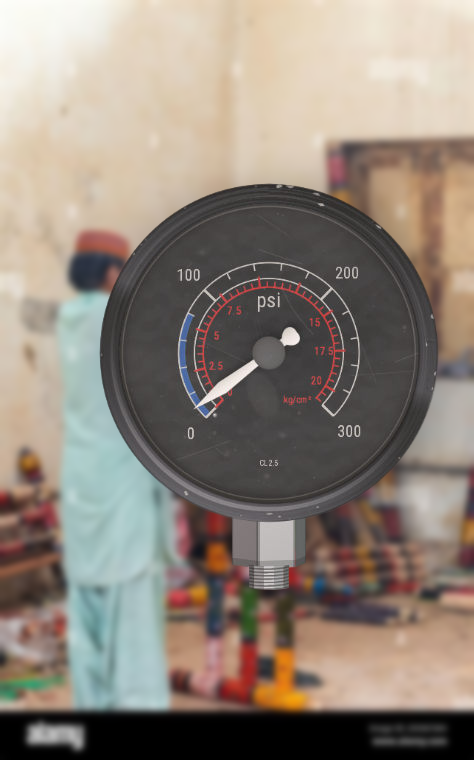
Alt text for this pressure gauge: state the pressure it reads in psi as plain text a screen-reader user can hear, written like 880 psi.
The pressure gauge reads 10 psi
